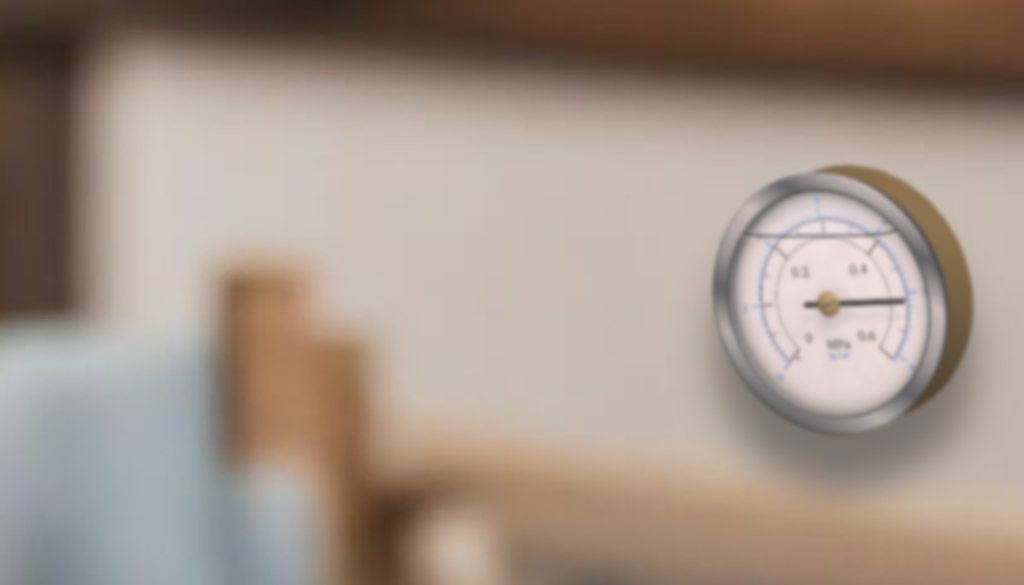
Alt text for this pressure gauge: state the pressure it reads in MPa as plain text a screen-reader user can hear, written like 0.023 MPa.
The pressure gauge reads 0.5 MPa
